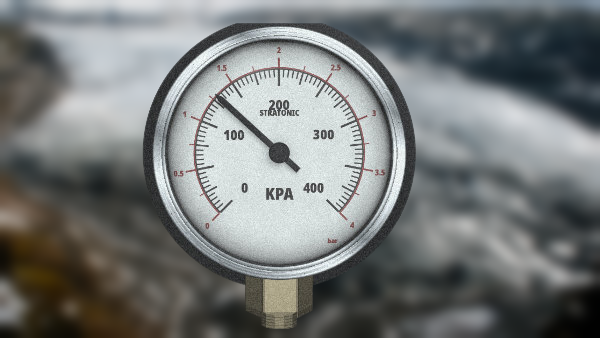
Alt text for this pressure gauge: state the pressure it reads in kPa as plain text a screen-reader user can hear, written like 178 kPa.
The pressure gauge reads 130 kPa
